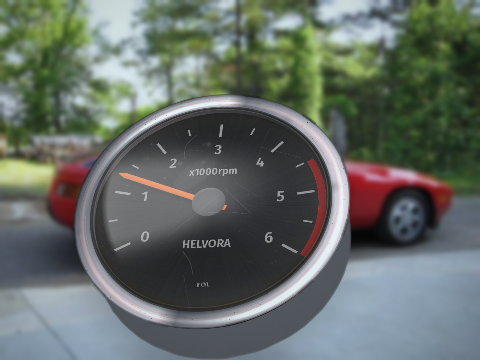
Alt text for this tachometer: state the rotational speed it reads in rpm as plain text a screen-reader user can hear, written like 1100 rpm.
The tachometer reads 1250 rpm
